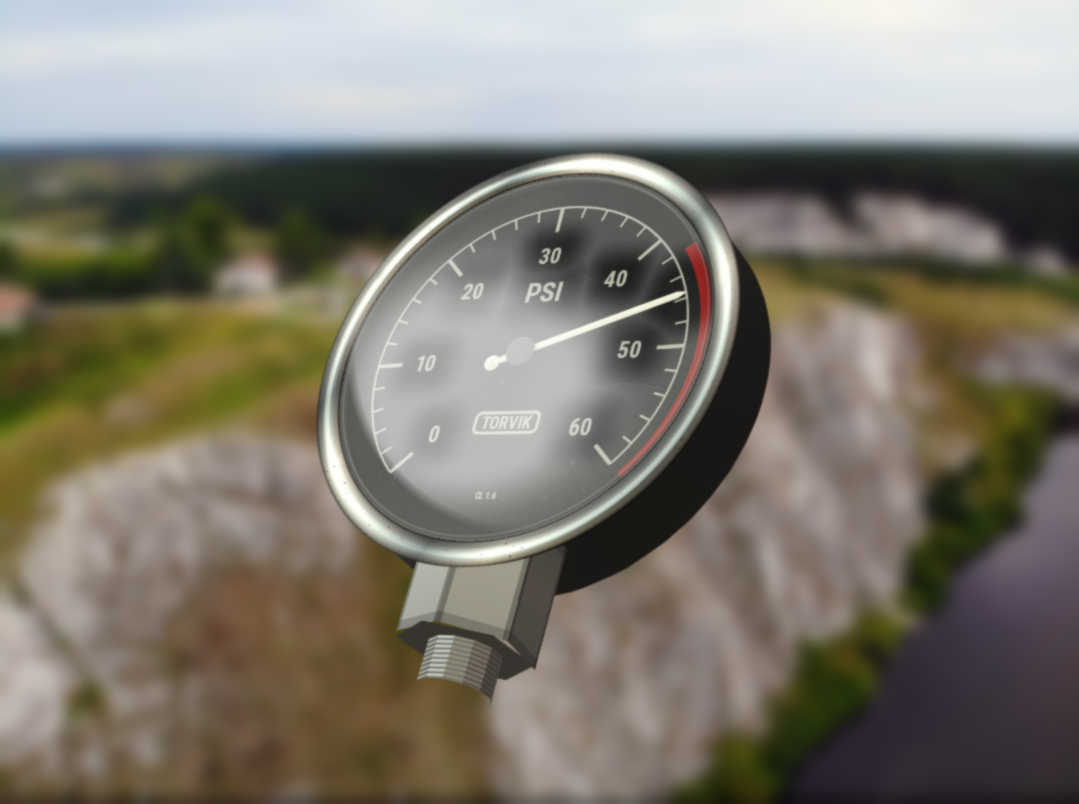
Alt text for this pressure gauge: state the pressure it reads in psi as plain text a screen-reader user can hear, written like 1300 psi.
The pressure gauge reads 46 psi
